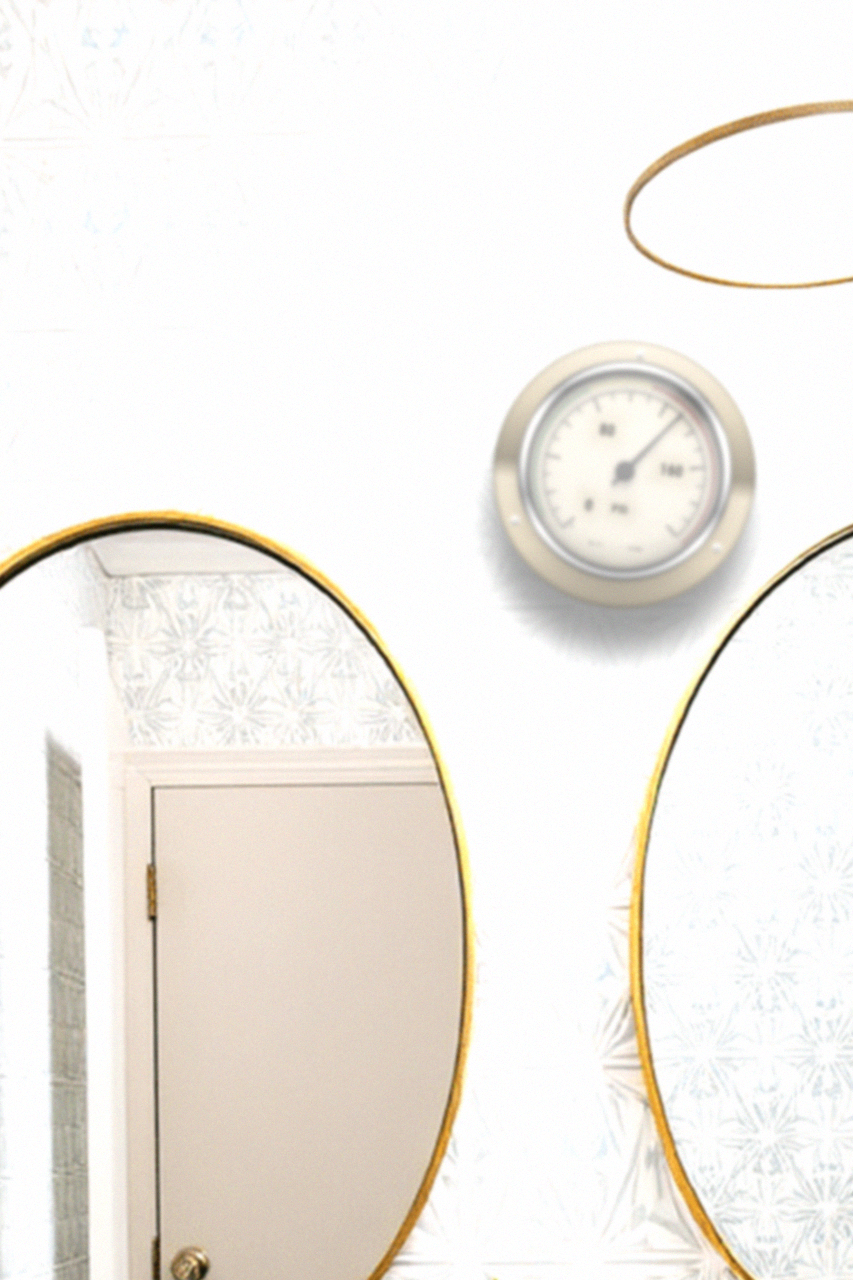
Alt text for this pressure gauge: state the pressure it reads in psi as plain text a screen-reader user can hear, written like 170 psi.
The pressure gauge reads 130 psi
